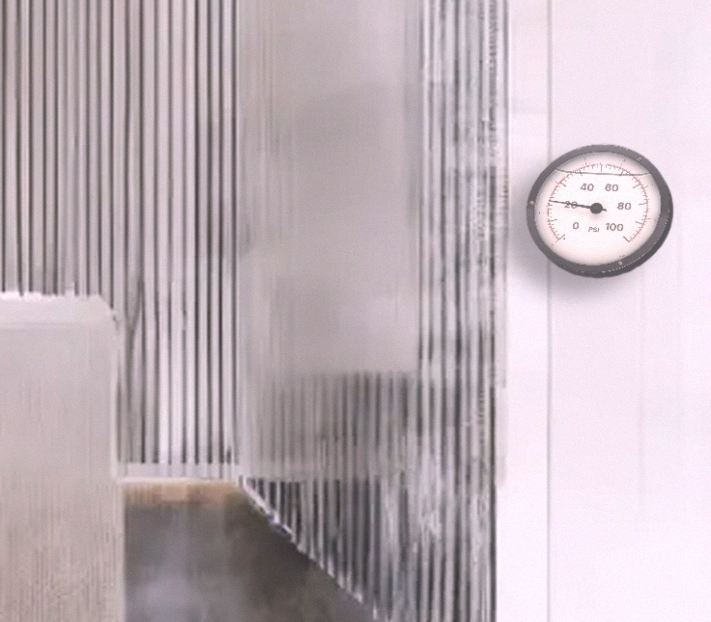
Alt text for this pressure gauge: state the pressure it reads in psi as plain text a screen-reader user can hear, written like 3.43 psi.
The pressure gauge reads 20 psi
